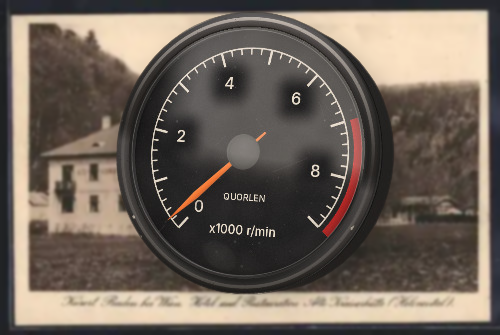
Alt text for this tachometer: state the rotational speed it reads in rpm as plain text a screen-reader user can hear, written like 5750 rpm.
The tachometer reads 200 rpm
